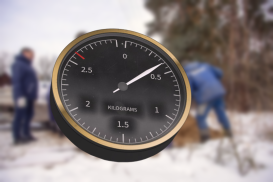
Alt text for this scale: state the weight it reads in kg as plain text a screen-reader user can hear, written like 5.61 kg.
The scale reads 0.4 kg
